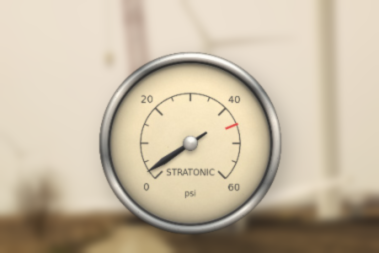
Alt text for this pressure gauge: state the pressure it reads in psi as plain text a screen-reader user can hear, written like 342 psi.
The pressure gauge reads 2.5 psi
